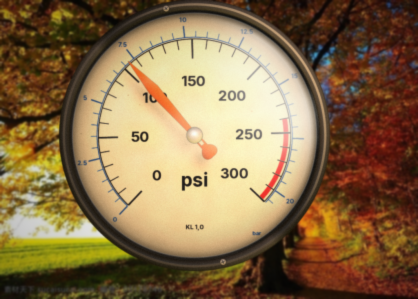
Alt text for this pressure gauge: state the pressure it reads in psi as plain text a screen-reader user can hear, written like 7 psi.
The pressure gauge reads 105 psi
